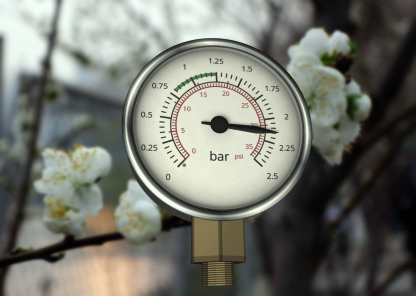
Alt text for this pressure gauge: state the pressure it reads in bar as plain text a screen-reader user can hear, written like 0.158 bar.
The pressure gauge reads 2.15 bar
